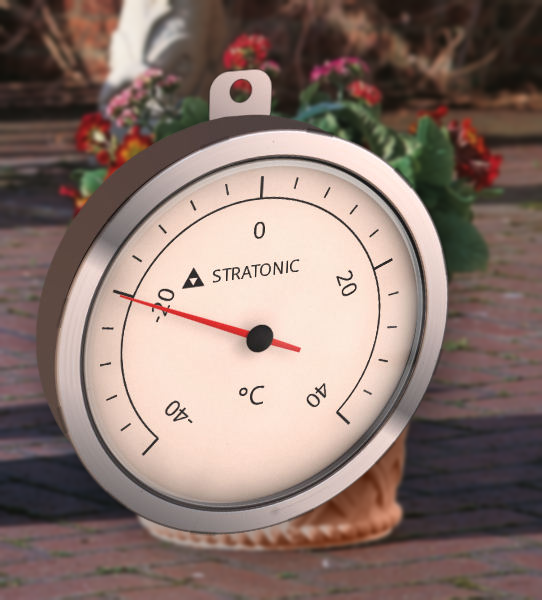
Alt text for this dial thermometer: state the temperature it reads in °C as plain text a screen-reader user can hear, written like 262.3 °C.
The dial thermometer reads -20 °C
